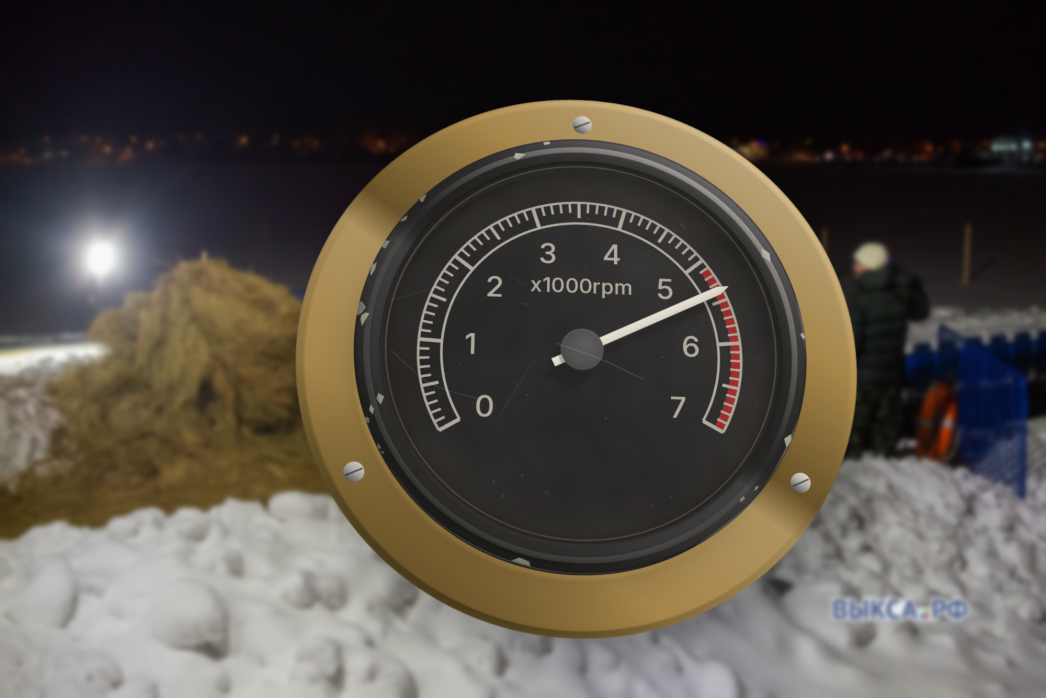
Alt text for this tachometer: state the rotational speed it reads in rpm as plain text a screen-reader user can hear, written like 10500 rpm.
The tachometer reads 5400 rpm
